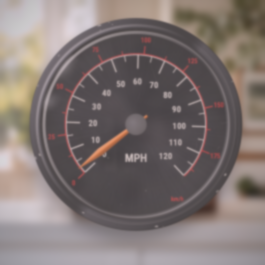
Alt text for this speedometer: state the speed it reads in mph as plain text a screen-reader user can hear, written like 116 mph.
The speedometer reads 2.5 mph
